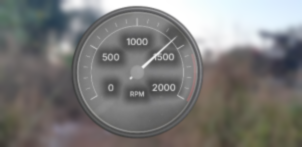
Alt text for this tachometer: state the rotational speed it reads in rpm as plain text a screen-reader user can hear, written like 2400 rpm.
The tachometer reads 1400 rpm
